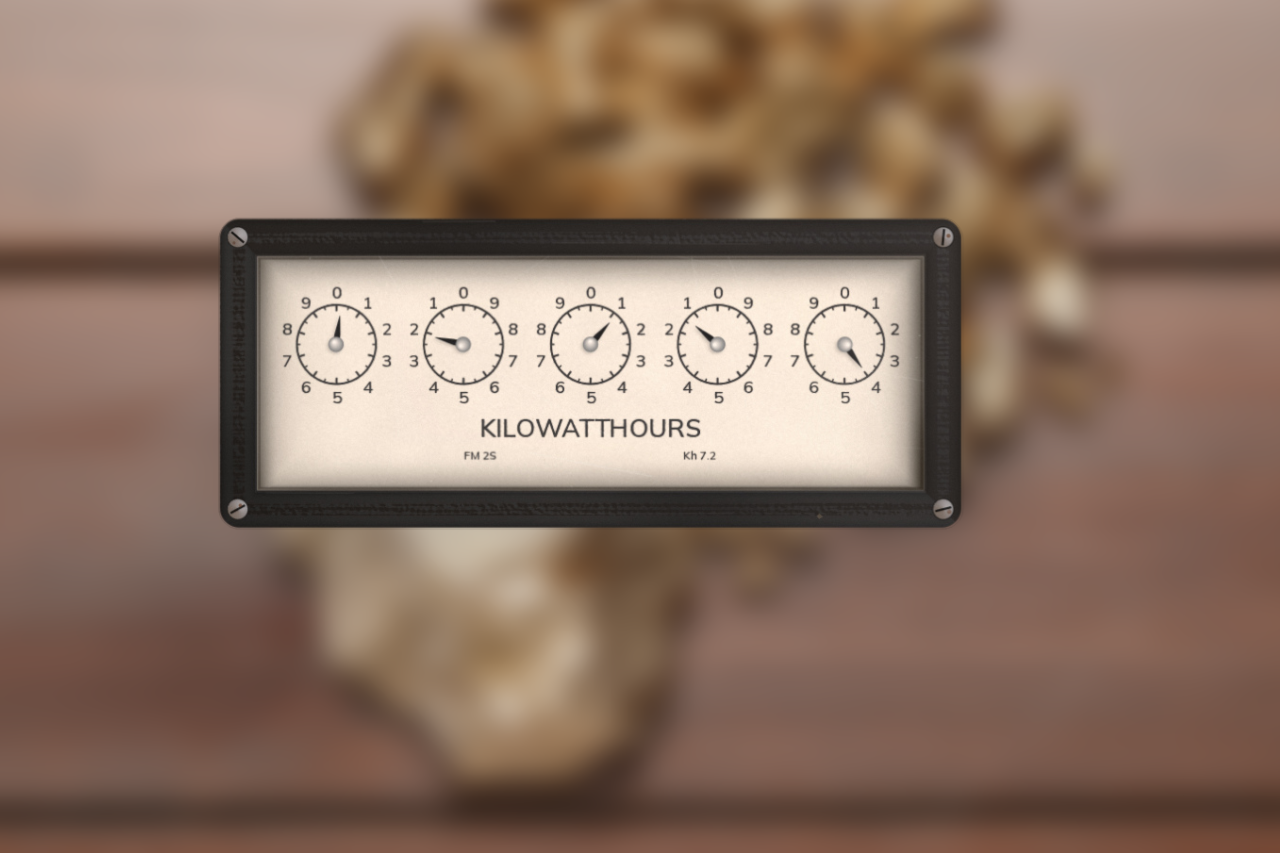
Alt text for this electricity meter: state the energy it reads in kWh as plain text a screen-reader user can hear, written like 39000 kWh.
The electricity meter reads 2114 kWh
